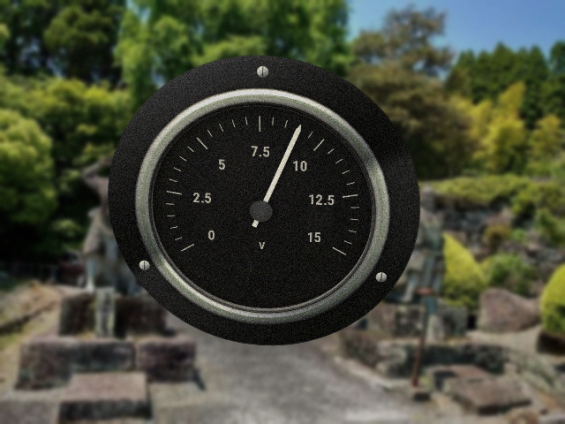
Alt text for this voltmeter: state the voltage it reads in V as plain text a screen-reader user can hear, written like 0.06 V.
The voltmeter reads 9 V
